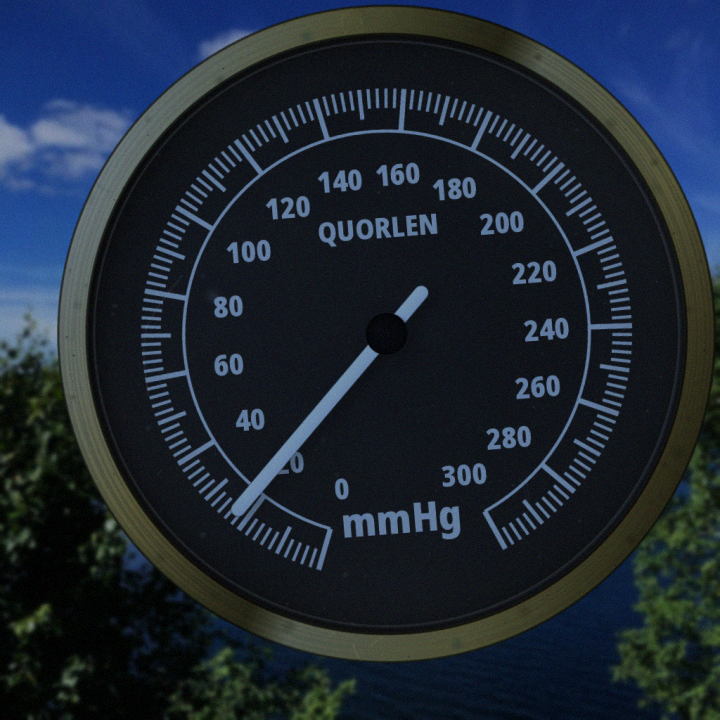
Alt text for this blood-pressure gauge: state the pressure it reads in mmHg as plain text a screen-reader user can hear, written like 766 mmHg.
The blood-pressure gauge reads 23 mmHg
